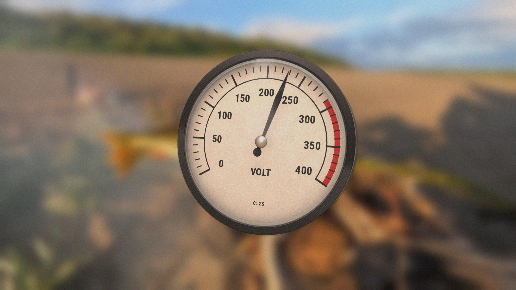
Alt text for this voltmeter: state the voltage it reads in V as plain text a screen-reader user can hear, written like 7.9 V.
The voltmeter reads 230 V
